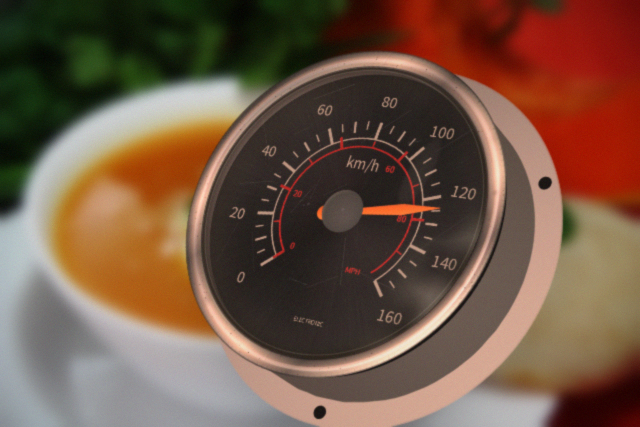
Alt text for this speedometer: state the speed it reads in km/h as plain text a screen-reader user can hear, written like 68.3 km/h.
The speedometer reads 125 km/h
